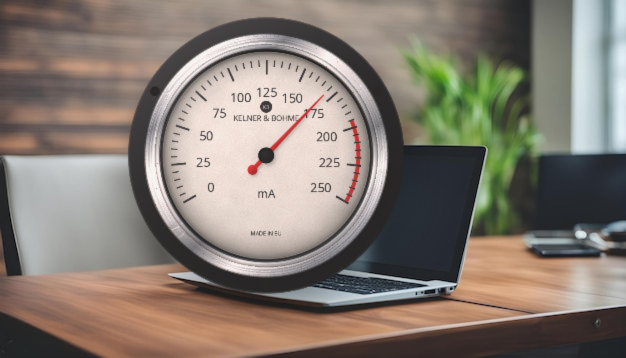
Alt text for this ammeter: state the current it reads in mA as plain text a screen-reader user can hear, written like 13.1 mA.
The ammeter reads 170 mA
